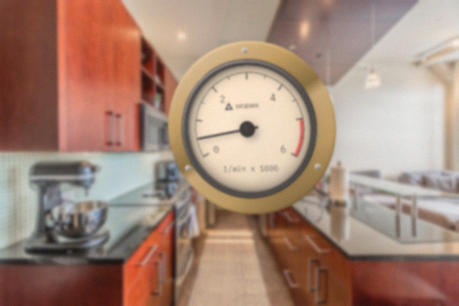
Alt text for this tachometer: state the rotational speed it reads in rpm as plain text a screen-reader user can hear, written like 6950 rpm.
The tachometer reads 500 rpm
